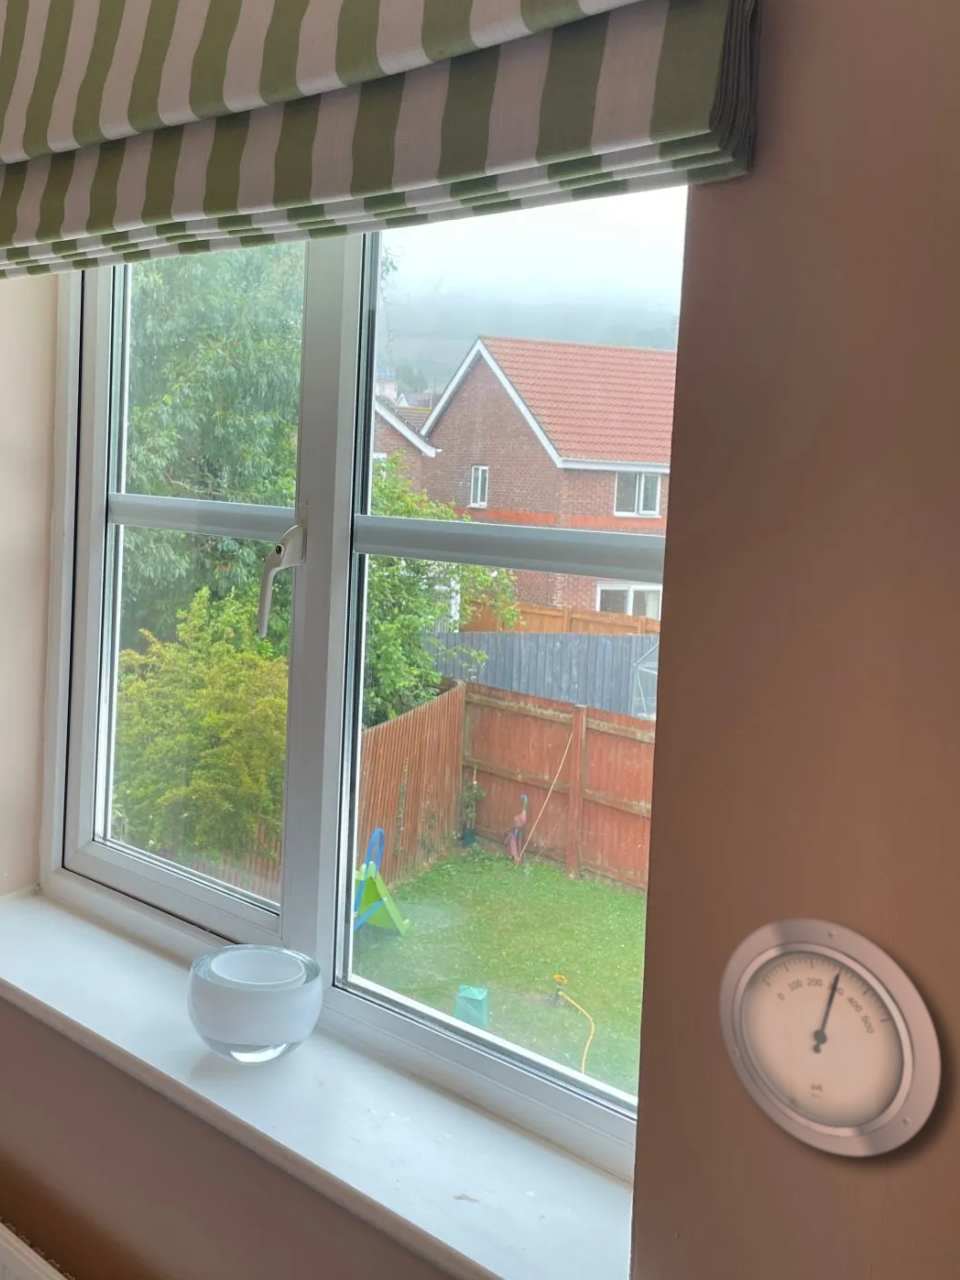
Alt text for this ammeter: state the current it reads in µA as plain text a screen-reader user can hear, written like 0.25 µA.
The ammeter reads 300 µA
